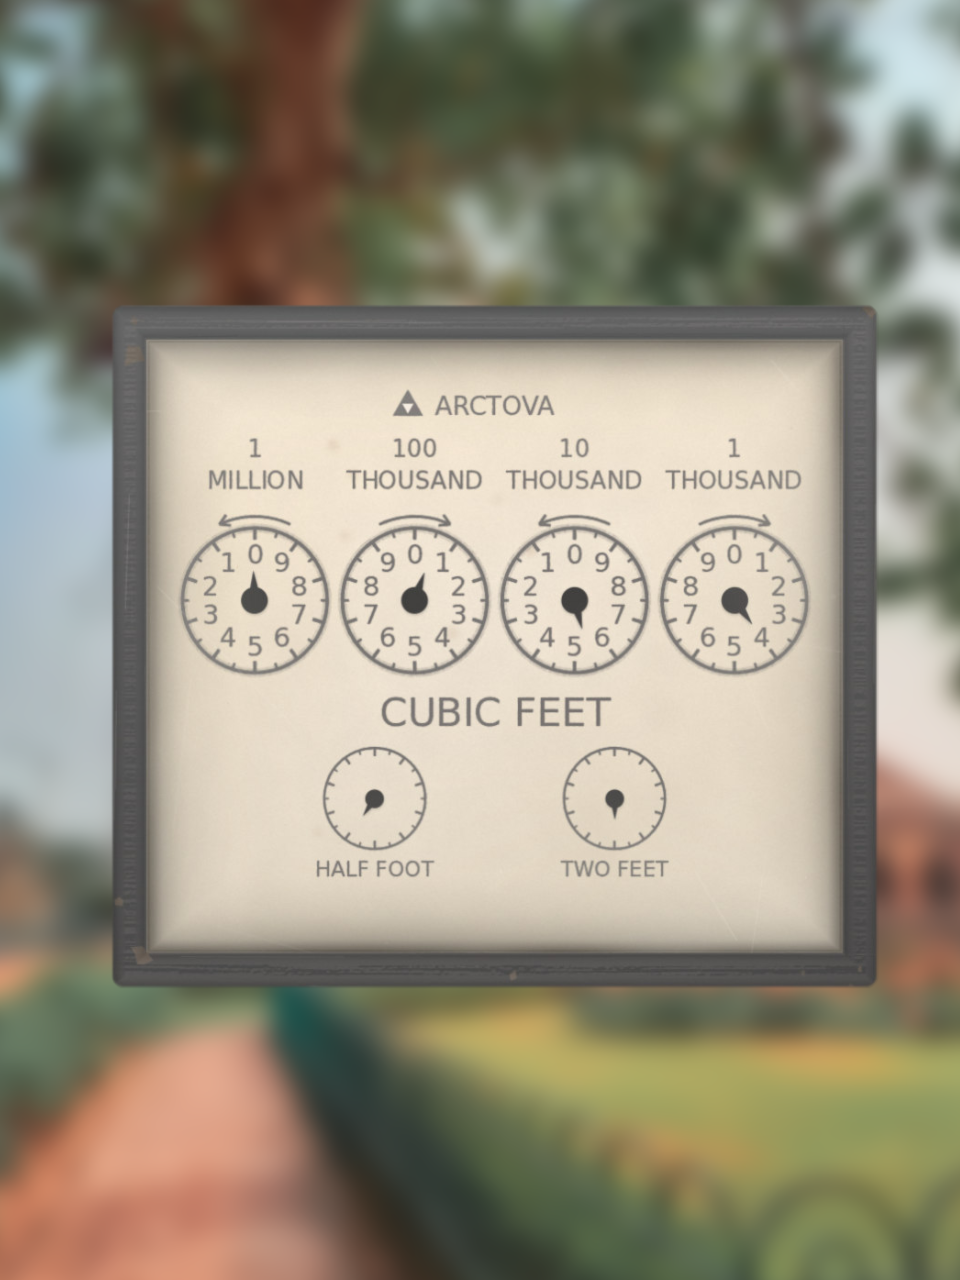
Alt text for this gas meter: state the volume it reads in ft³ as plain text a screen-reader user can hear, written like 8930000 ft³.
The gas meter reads 5400 ft³
